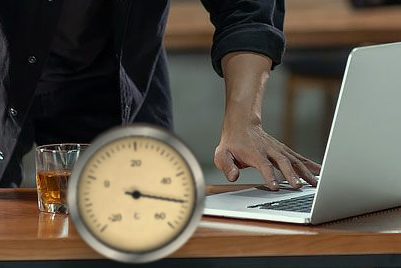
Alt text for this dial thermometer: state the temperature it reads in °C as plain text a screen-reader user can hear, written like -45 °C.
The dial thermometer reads 50 °C
